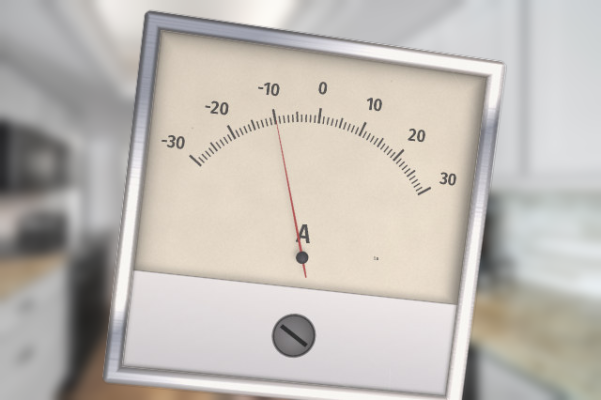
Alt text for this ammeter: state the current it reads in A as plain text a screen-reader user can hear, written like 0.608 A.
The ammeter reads -10 A
